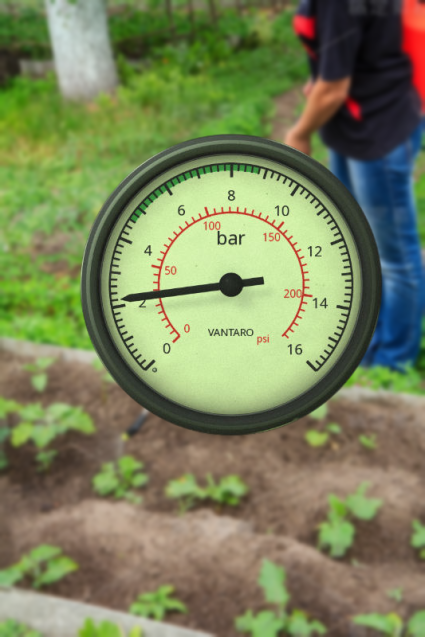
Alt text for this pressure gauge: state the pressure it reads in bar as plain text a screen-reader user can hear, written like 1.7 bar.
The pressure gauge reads 2.2 bar
